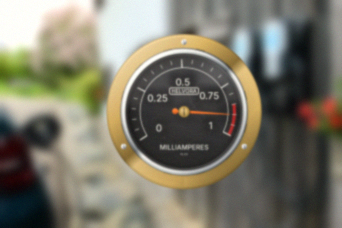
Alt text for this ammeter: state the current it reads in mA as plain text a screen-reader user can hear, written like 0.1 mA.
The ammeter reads 0.9 mA
